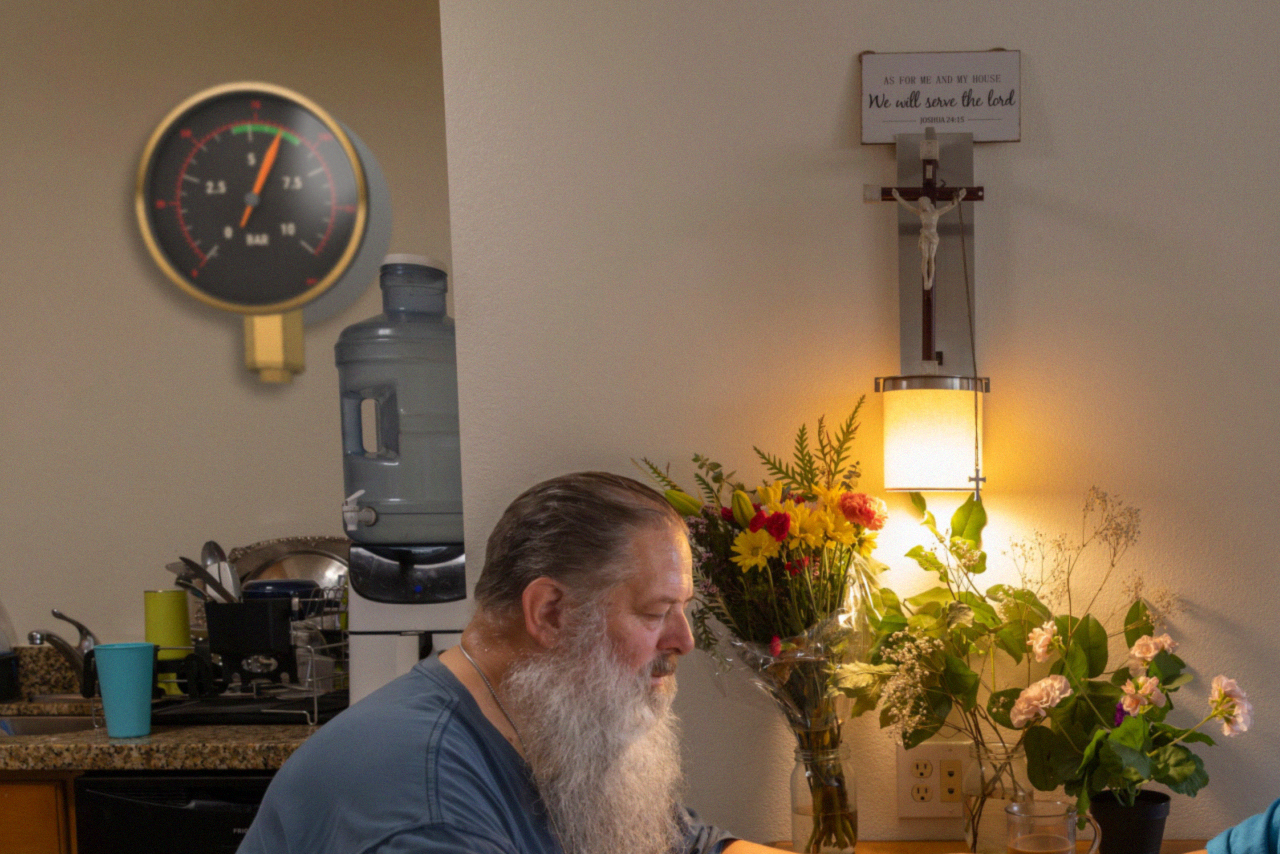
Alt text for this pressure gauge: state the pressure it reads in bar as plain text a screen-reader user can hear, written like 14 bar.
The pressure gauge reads 6 bar
